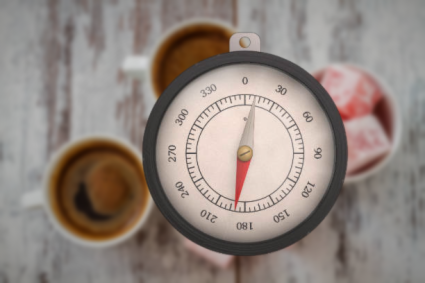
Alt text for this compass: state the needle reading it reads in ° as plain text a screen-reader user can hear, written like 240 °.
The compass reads 190 °
